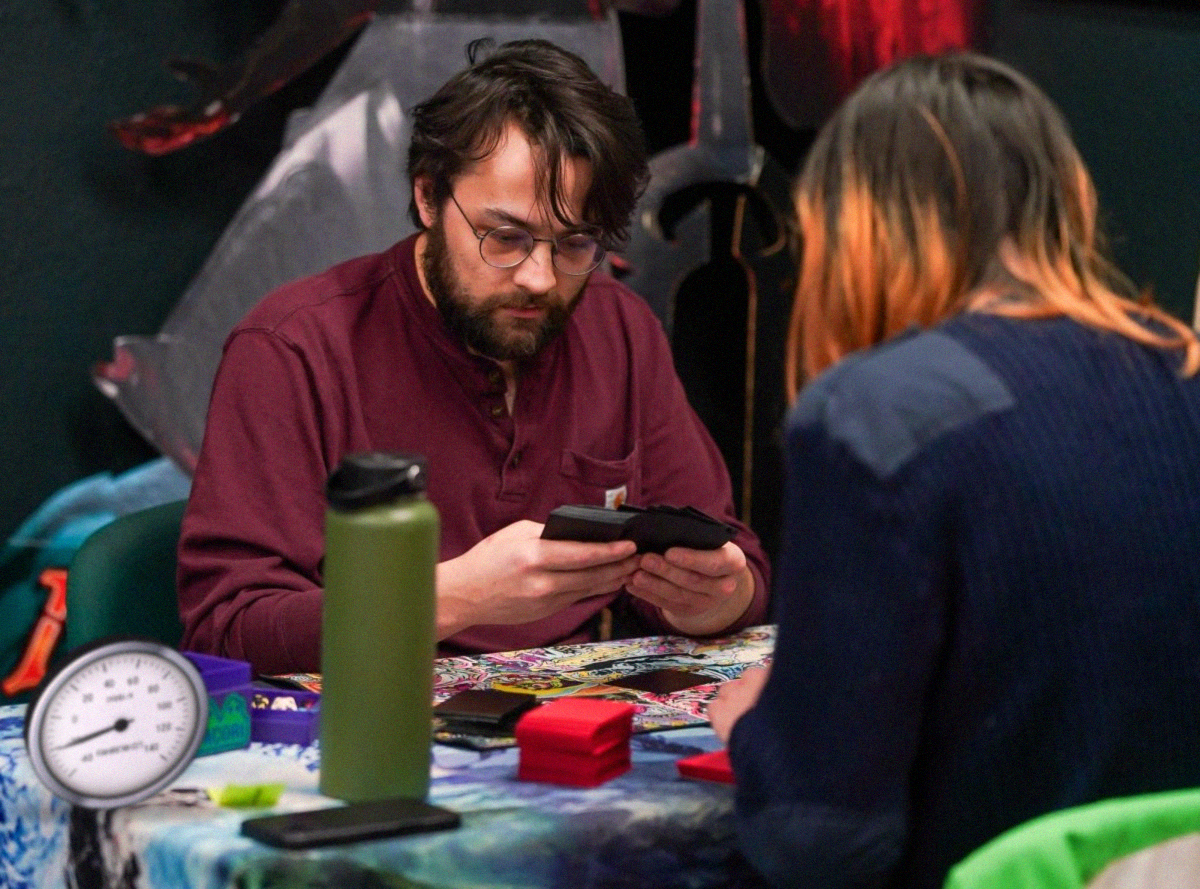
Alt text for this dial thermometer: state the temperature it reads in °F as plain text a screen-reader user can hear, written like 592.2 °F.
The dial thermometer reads -20 °F
